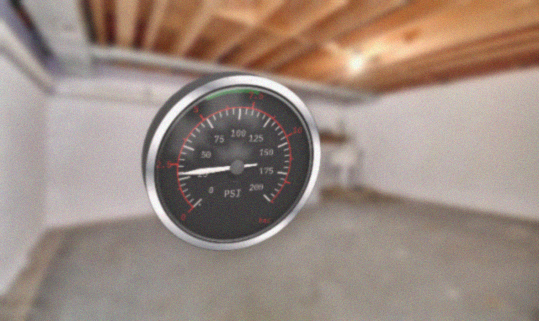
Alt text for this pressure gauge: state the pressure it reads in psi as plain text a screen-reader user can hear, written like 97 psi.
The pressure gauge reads 30 psi
